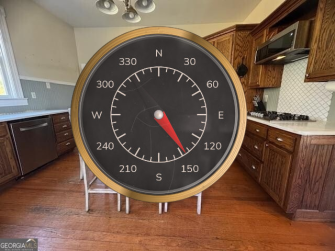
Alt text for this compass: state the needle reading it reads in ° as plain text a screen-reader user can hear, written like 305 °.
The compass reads 145 °
